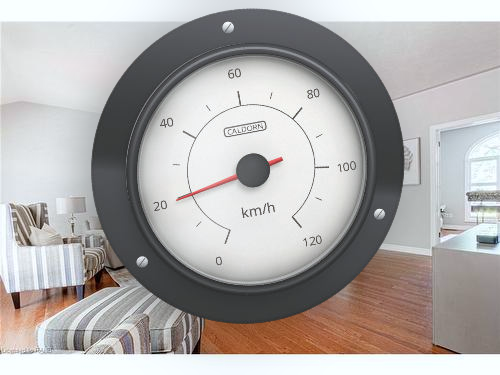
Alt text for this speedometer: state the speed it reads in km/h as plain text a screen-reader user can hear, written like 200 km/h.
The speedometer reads 20 km/h
